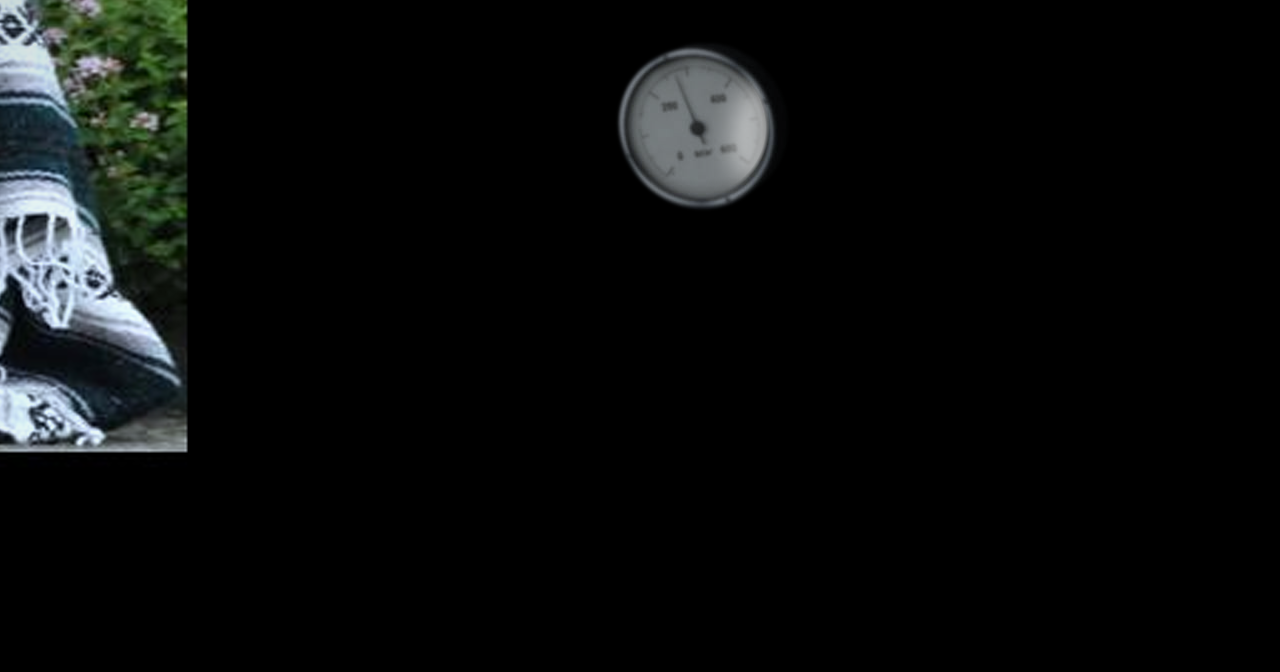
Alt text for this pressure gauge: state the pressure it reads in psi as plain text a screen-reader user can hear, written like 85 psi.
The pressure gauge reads 275 psi
